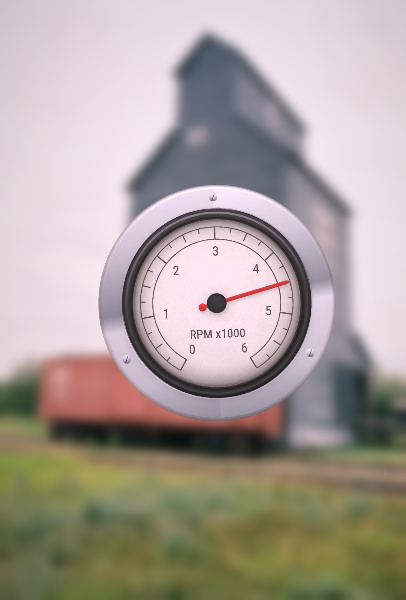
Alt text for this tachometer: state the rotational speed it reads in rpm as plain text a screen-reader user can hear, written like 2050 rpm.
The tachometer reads 4500 rpm
